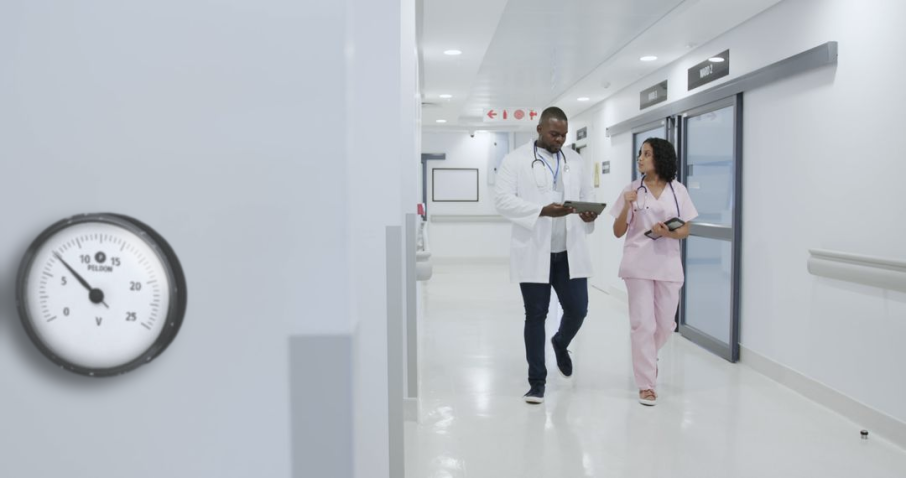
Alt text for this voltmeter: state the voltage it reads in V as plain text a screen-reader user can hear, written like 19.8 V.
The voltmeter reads 7.5 V
